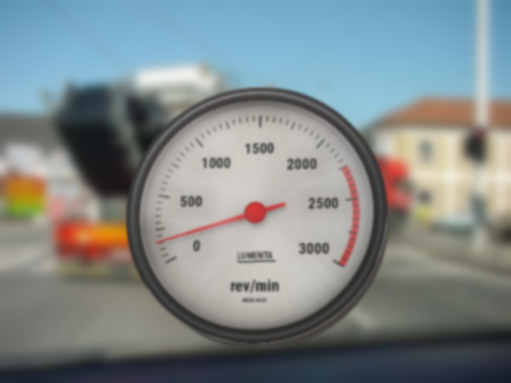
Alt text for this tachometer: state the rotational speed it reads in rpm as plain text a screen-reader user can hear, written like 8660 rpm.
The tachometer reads 150 rpm
